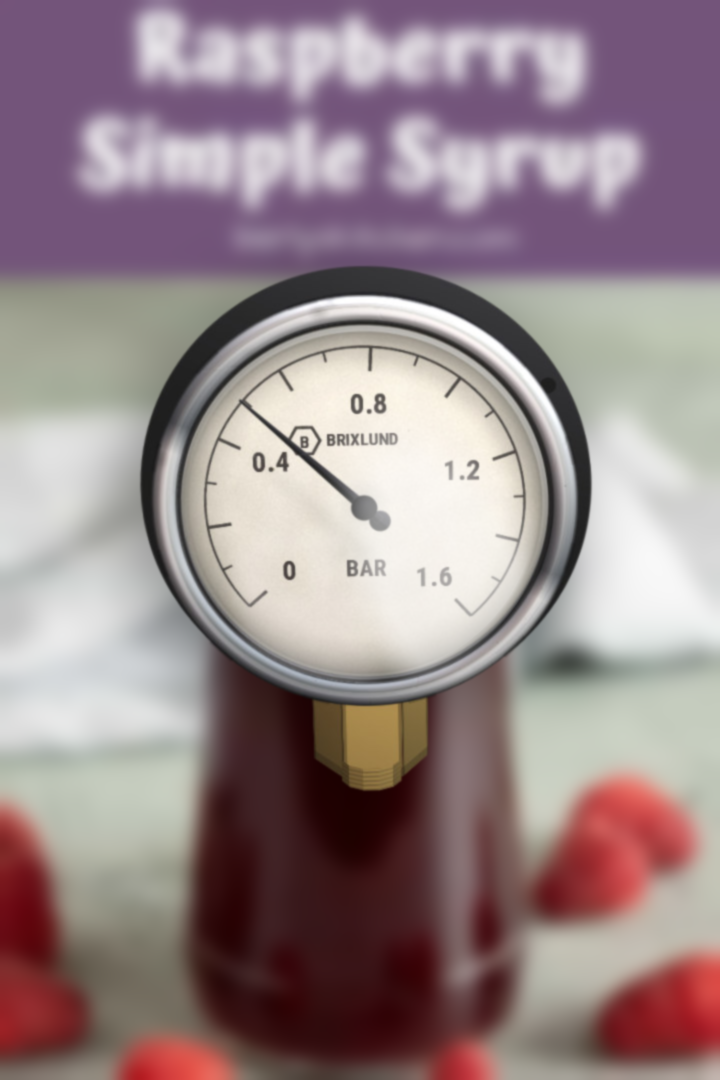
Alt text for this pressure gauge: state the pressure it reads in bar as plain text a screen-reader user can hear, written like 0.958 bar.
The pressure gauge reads 0.5 bar
